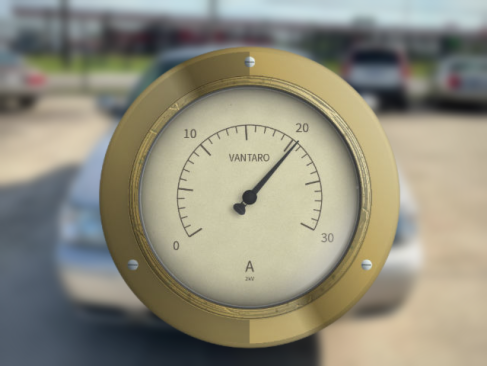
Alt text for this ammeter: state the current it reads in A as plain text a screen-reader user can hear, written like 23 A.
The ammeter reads 20.5 A
